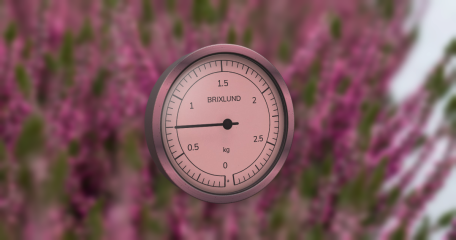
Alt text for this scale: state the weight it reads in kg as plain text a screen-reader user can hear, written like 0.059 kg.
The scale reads 0.75 kg
